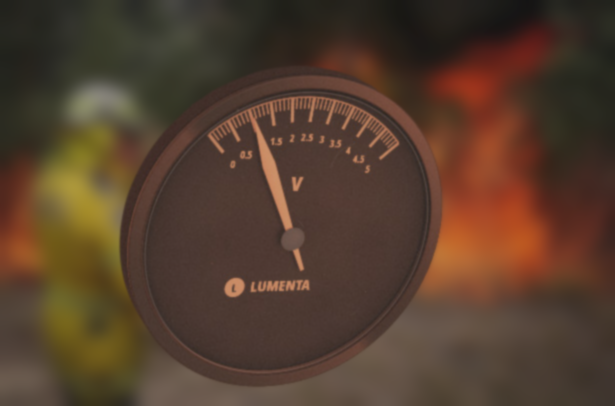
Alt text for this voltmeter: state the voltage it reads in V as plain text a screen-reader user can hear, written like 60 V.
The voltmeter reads 1 V
